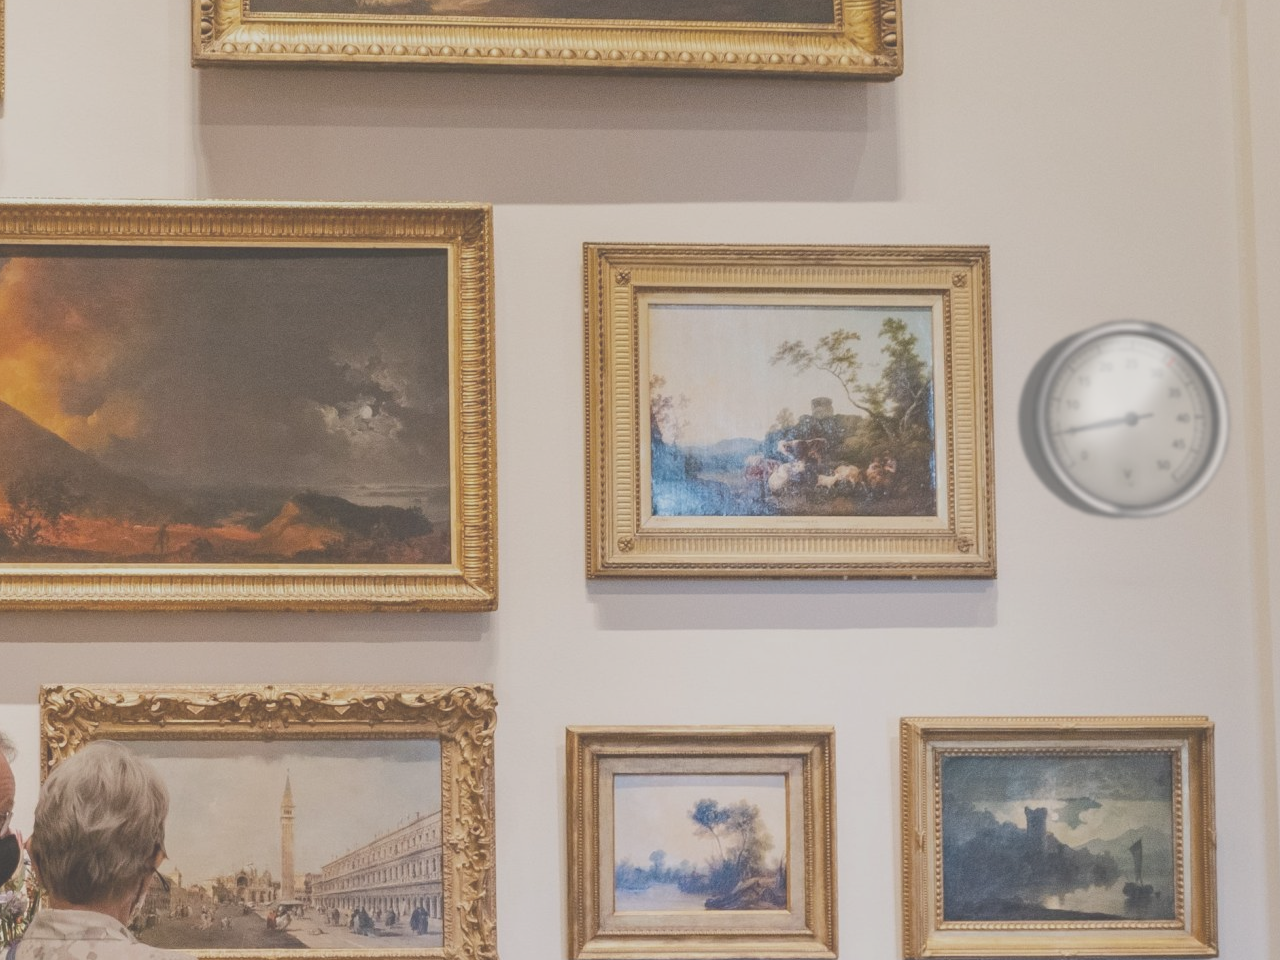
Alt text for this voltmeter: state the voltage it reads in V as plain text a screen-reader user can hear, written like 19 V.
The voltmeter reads 5 V
